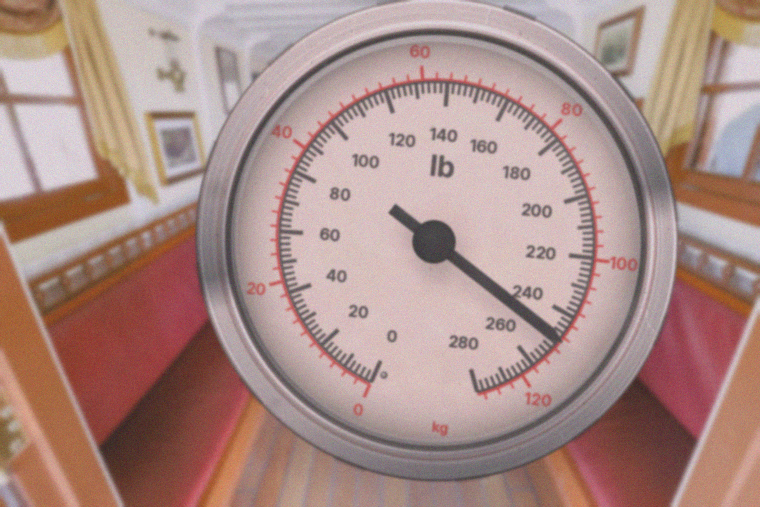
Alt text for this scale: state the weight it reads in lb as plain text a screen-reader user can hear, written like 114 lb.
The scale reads 248 lb
